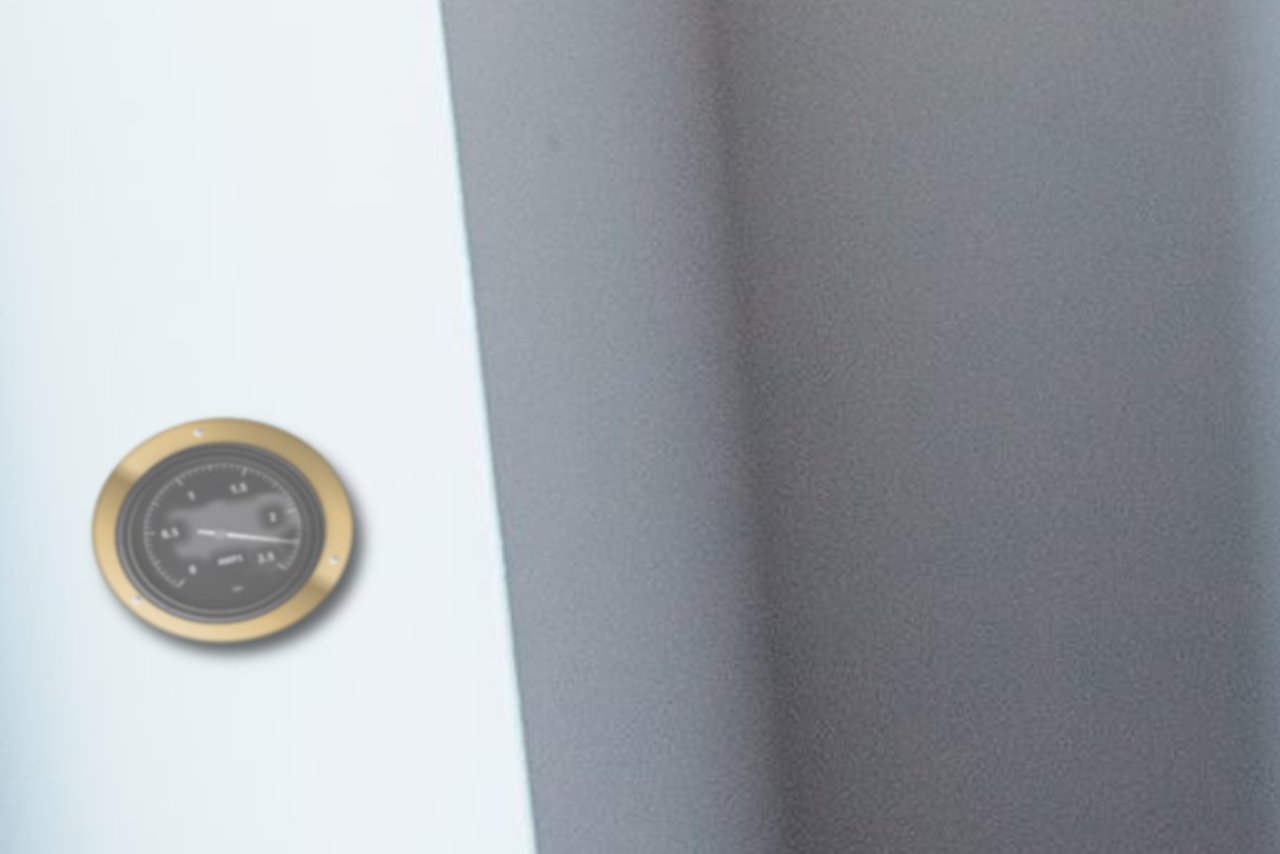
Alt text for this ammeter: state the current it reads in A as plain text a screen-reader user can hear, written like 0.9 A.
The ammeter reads 2.25 A
